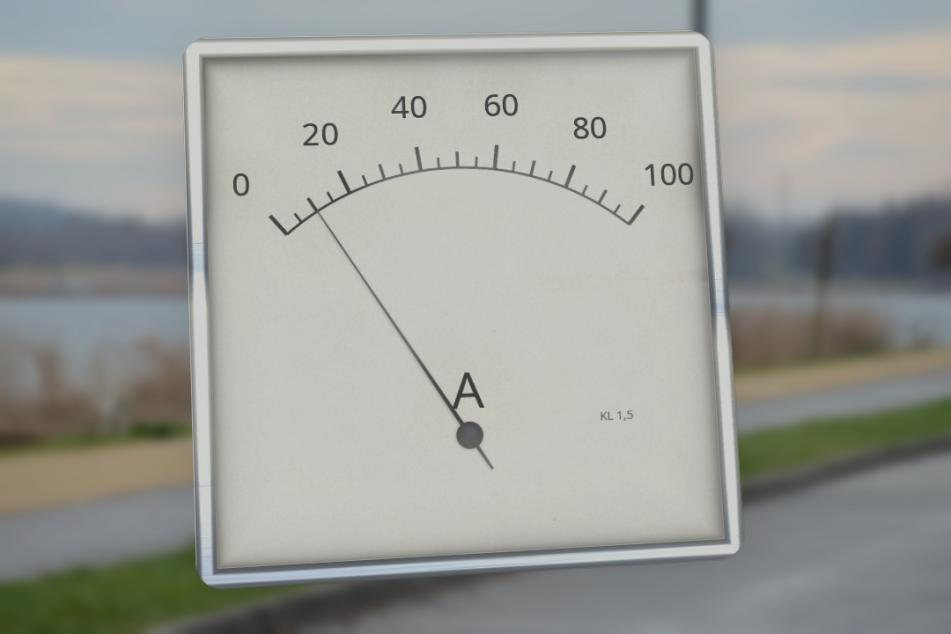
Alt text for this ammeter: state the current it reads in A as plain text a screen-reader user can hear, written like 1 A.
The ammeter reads 10 A
